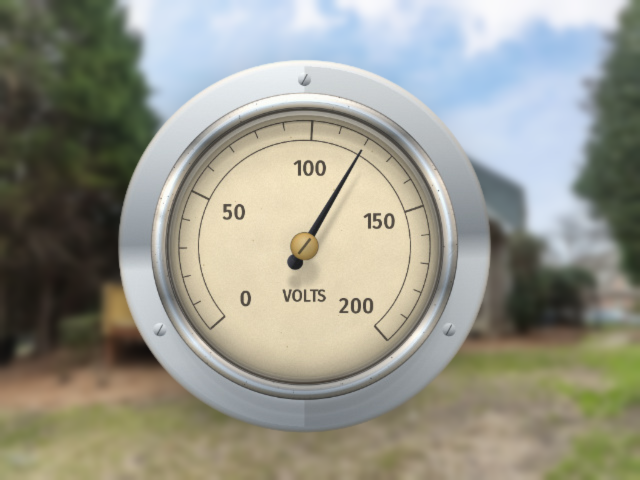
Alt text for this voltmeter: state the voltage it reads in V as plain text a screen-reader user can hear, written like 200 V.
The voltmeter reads 120 V
